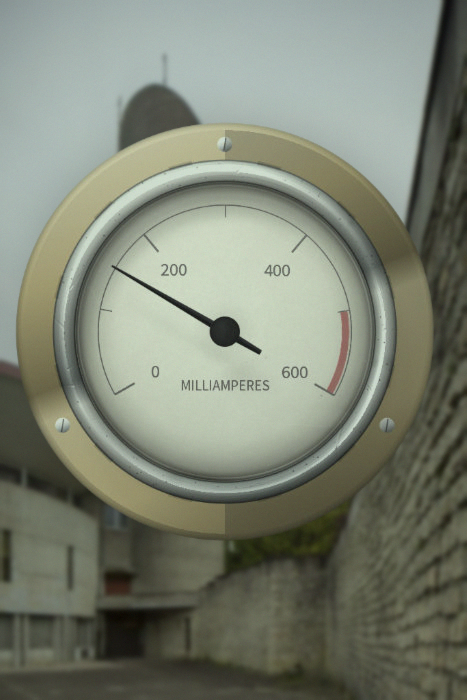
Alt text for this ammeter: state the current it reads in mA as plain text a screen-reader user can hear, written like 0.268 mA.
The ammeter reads 150 mA
